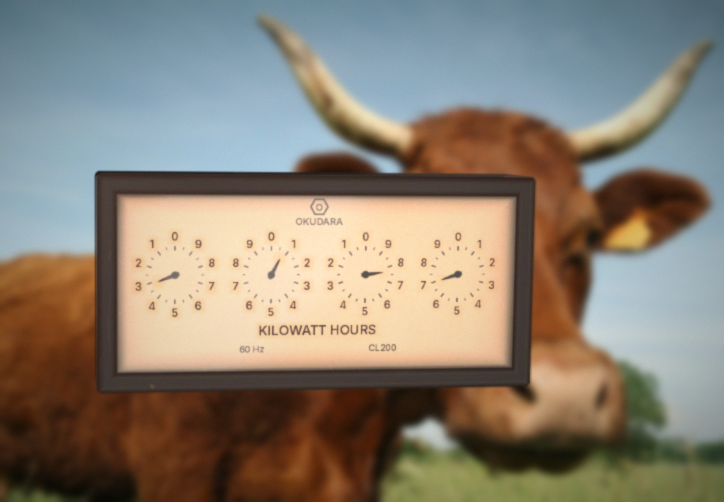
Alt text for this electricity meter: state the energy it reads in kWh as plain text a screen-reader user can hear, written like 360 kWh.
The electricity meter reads 3077 kWh
